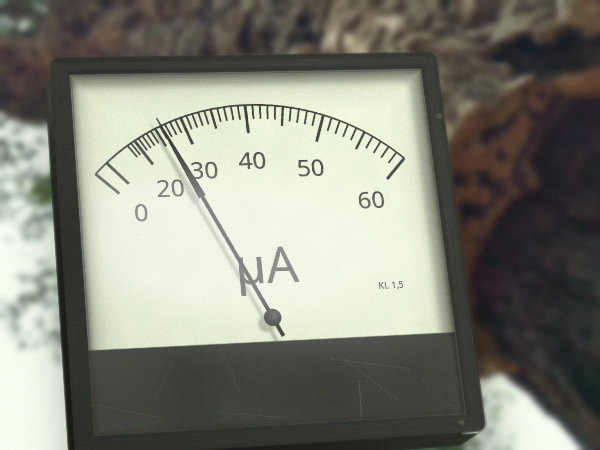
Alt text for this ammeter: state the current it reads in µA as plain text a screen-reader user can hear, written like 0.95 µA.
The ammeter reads 26 µA
